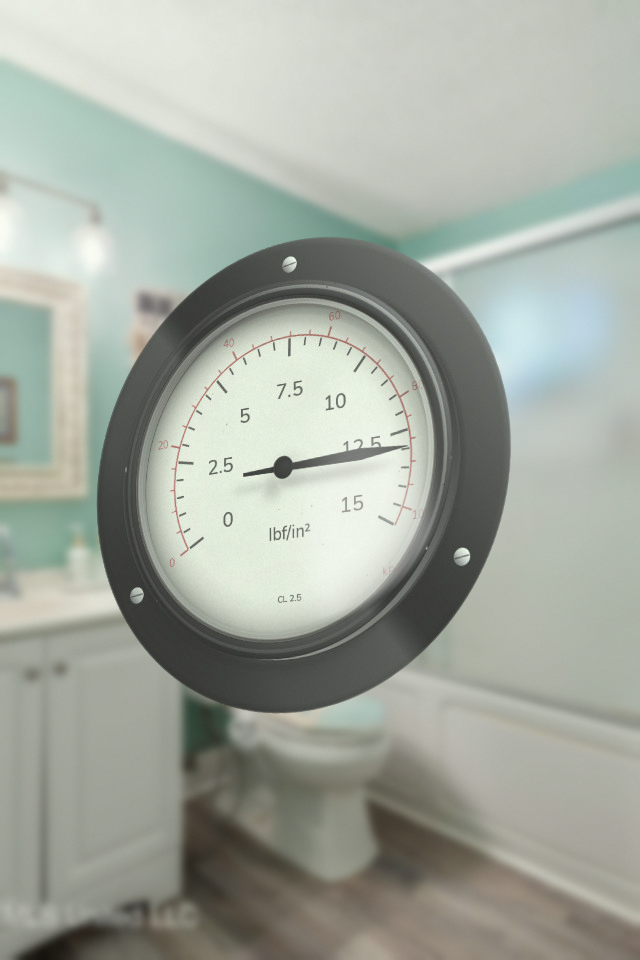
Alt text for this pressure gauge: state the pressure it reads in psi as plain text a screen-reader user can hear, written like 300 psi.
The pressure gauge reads 13 psi
